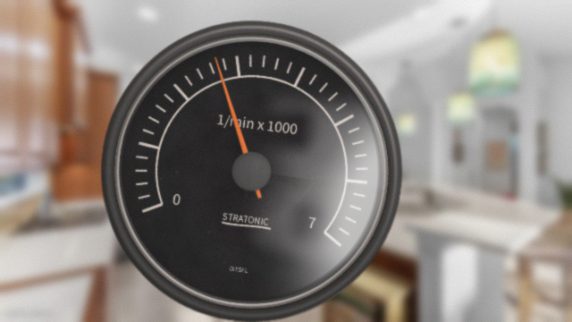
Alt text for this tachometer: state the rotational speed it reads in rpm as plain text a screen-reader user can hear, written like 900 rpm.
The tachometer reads 2700 rpm
